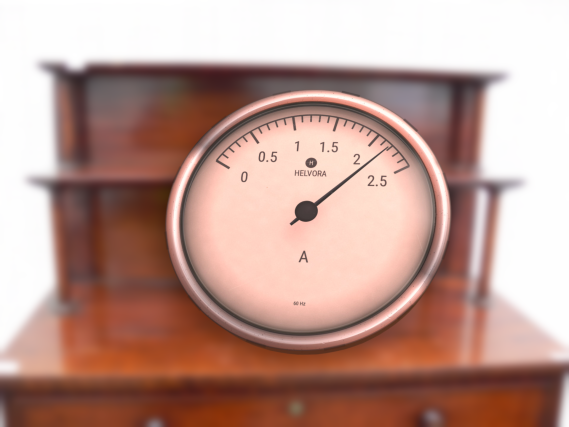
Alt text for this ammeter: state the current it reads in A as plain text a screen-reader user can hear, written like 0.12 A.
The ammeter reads 2.2 A
